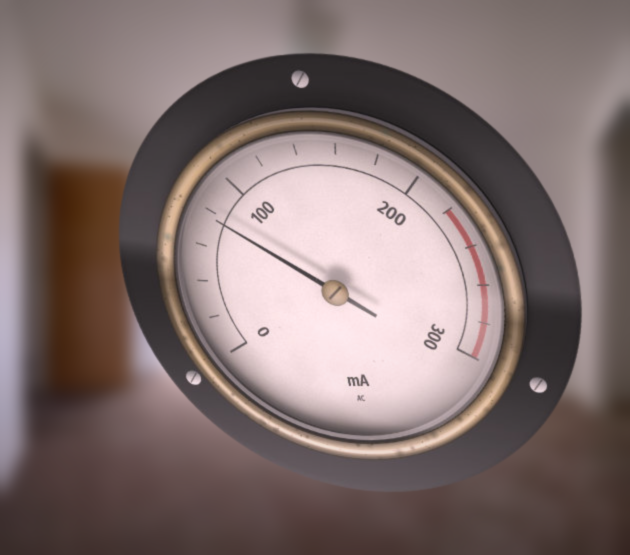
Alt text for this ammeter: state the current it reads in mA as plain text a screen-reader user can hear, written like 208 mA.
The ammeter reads 80 mA
